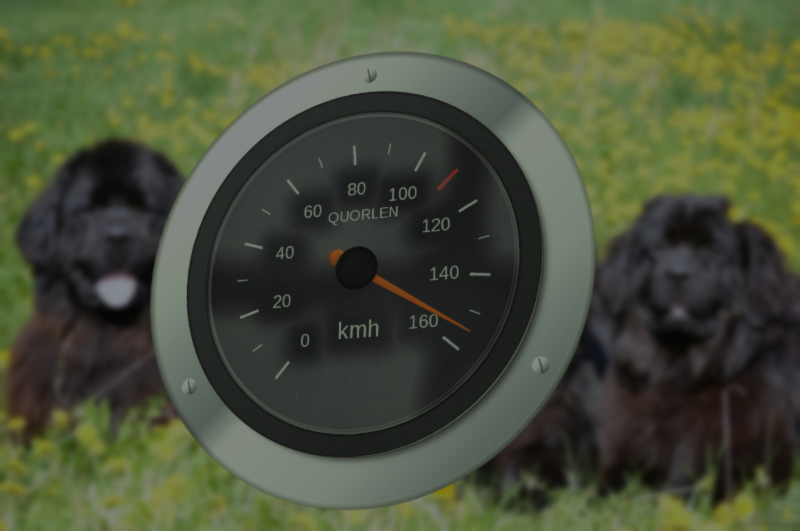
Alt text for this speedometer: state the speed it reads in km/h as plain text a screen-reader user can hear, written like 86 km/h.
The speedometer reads 155 km/h
